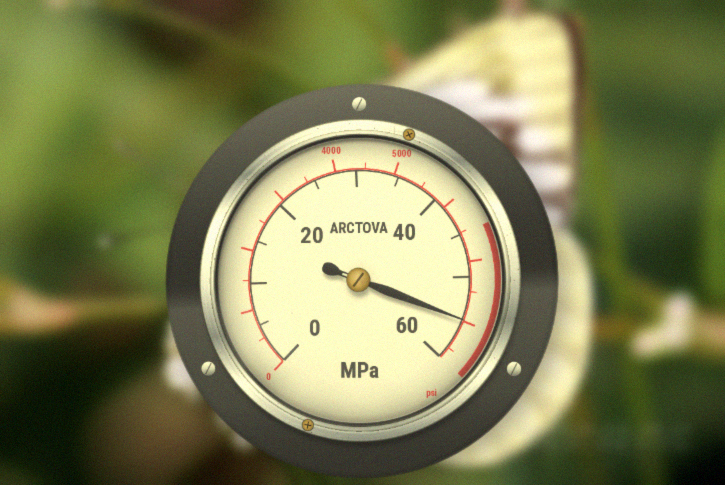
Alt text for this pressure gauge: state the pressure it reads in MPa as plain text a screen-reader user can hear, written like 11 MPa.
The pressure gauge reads 55 MPa
